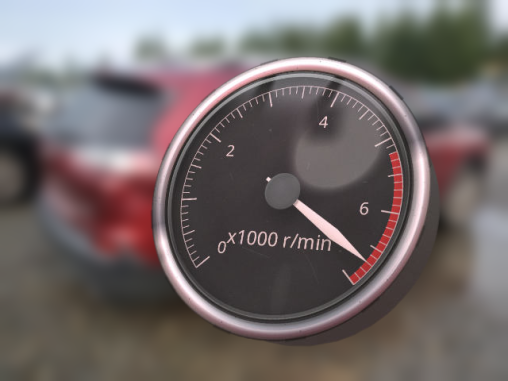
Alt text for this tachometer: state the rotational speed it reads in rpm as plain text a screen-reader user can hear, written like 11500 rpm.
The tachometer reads 6700 rpm
